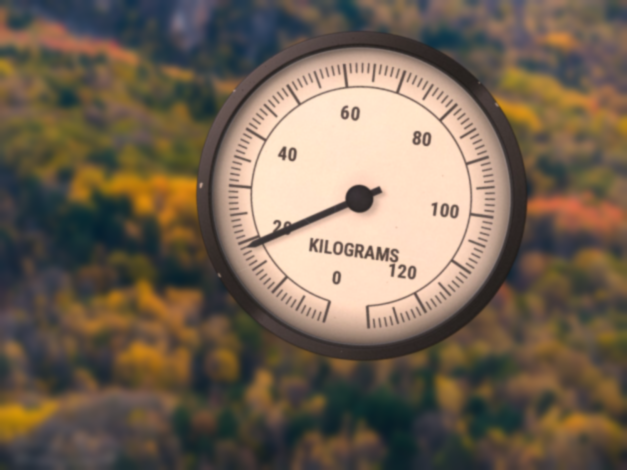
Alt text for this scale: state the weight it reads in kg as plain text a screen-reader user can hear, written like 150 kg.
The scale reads 19 kg
